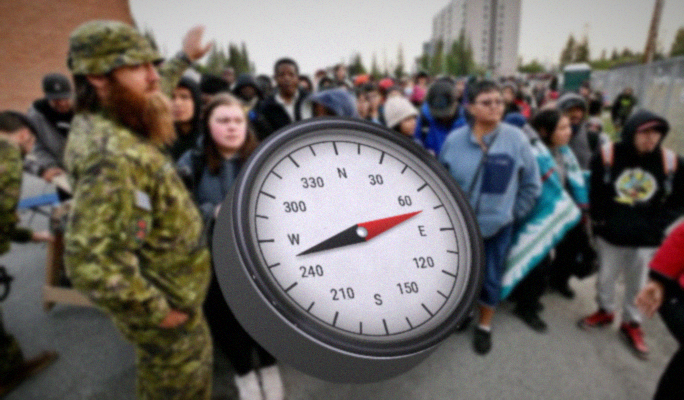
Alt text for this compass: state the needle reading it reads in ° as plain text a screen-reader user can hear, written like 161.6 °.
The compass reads 75 °
